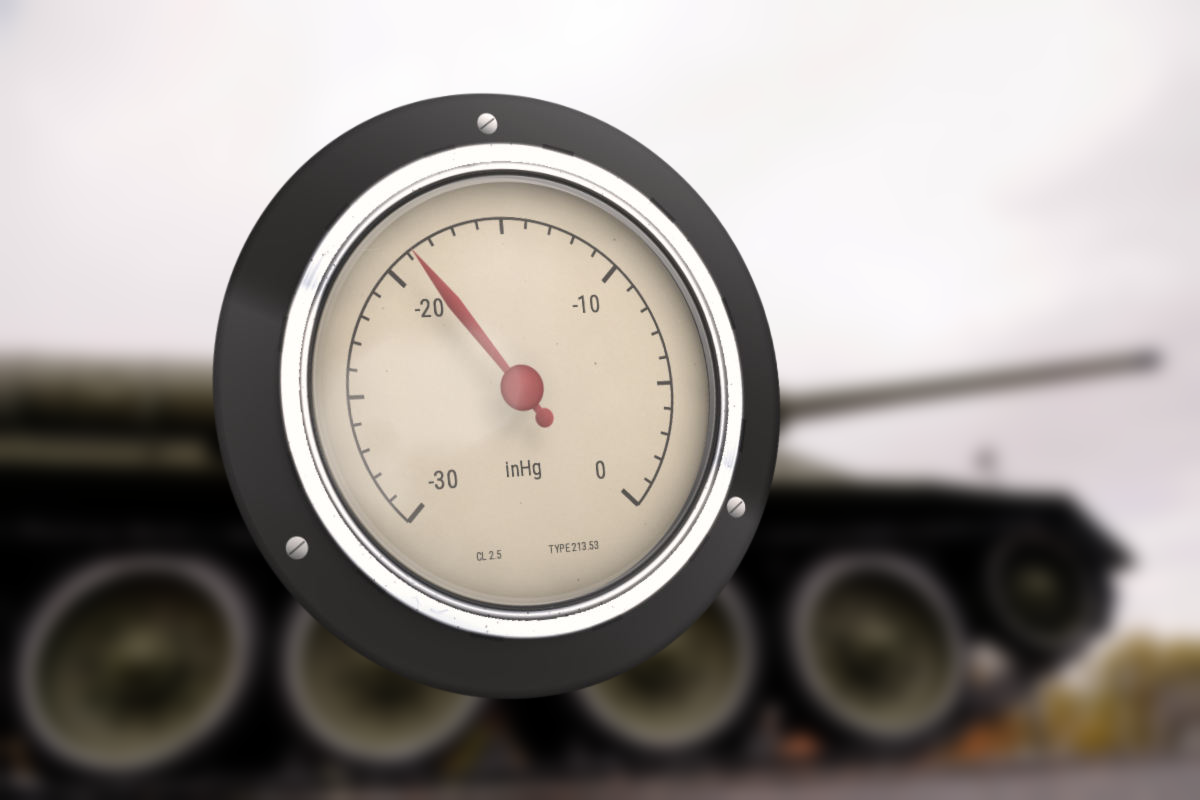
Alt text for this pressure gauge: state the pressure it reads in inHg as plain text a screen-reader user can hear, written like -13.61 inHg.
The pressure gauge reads -19 inHg
